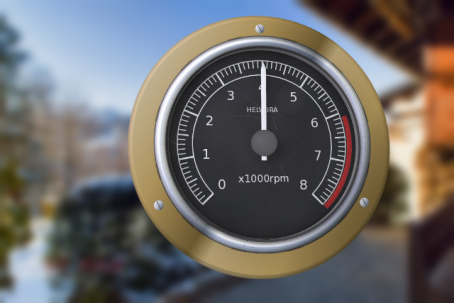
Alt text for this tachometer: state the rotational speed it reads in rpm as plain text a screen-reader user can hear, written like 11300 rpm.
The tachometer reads 4000 rpm
